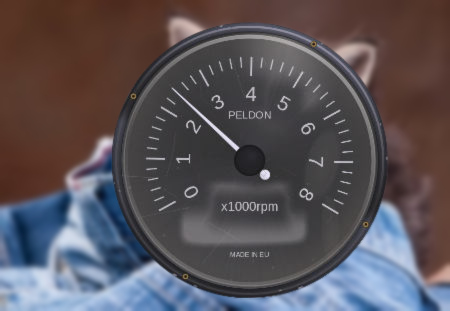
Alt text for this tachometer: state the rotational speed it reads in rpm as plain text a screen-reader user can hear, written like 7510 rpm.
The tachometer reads 2400 rpm
